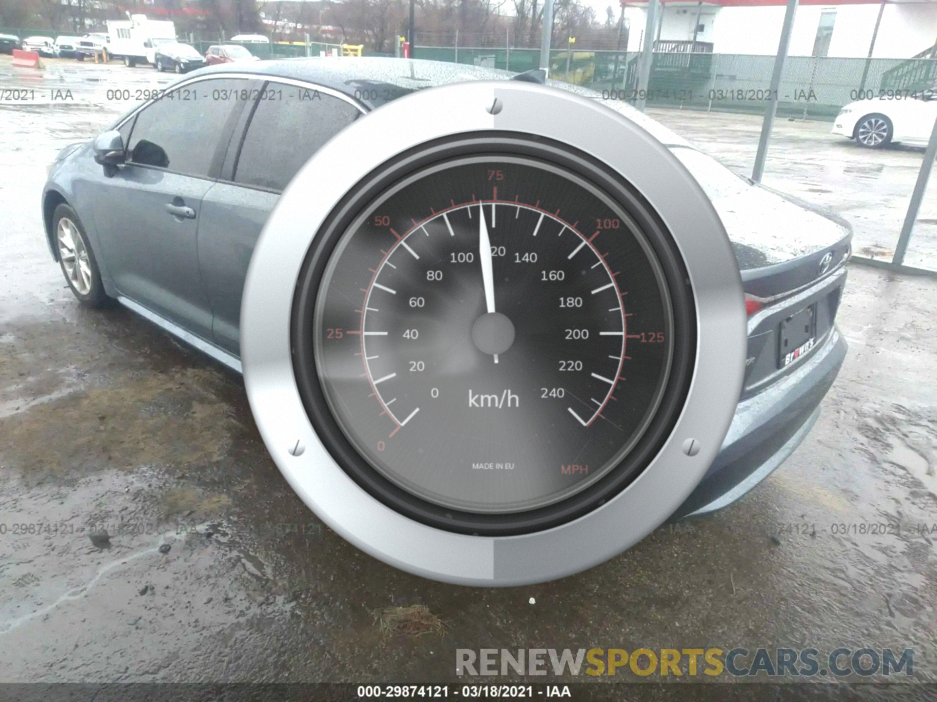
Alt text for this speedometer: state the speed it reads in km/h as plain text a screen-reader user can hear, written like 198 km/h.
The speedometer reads 115 km/h
